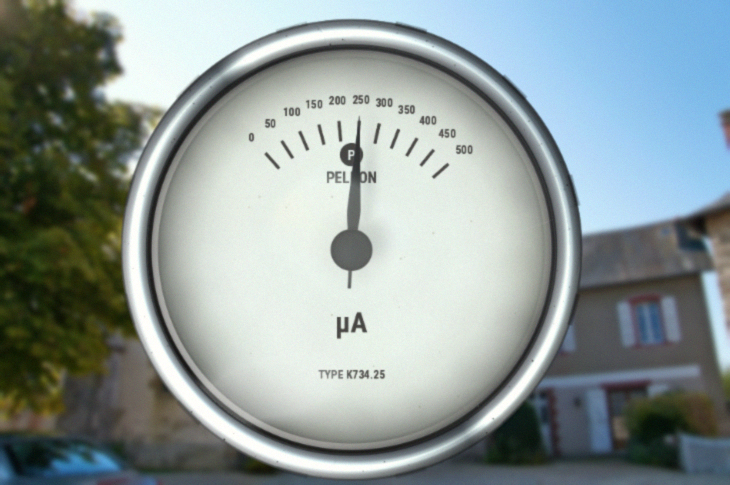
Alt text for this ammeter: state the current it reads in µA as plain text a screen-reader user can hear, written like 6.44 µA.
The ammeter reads 250 µA
